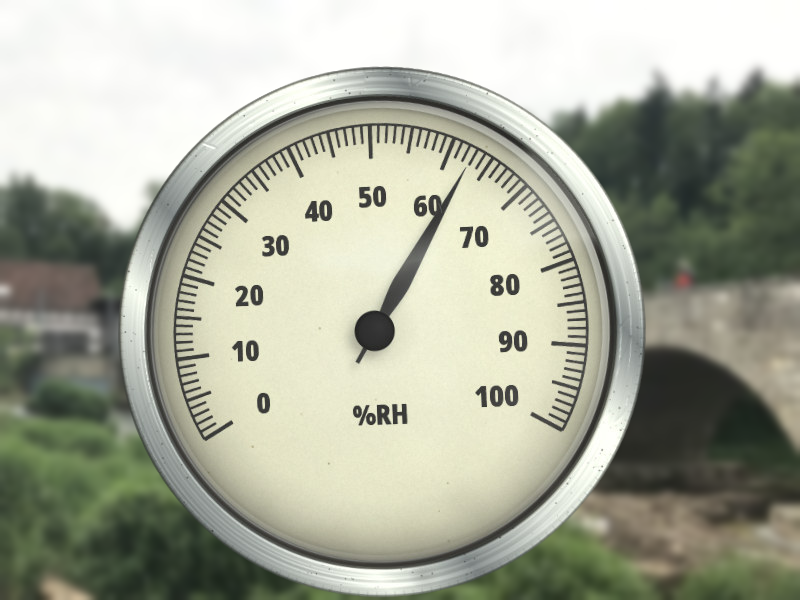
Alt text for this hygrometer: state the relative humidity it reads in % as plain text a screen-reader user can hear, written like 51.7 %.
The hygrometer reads 63 %
